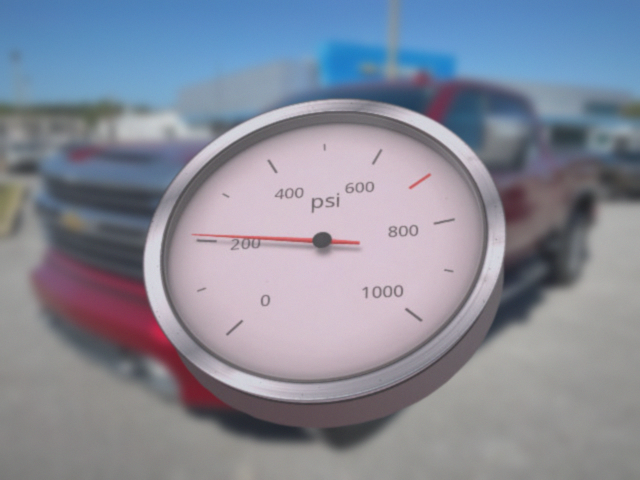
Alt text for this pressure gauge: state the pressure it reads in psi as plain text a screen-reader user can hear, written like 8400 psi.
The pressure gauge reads 200 psi
